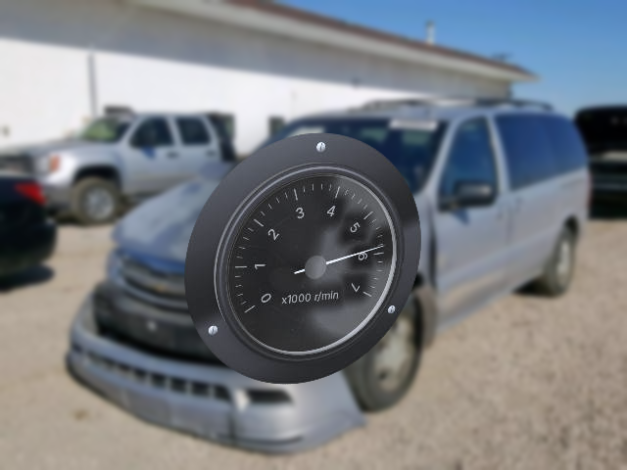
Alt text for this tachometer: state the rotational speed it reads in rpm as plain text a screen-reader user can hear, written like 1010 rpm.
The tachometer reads 5800 rpm
